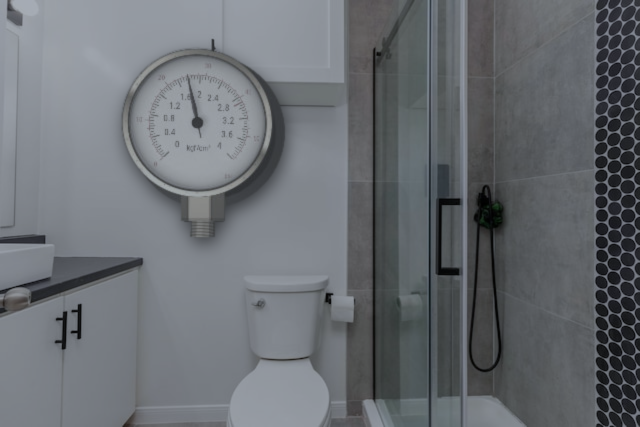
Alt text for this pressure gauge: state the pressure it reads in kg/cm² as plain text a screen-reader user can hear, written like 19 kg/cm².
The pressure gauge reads 1.8 kg/cm²
